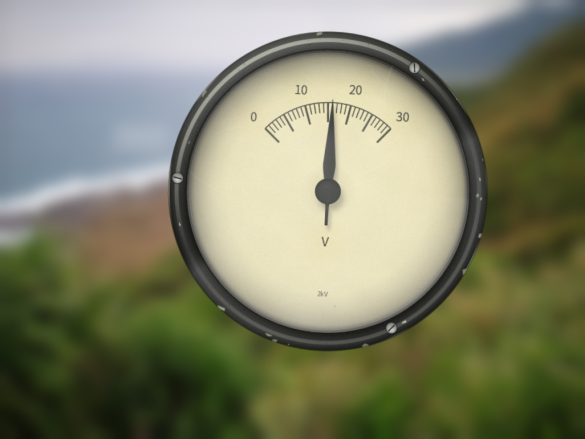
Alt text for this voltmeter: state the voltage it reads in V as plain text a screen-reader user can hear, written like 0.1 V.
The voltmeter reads 16 V
